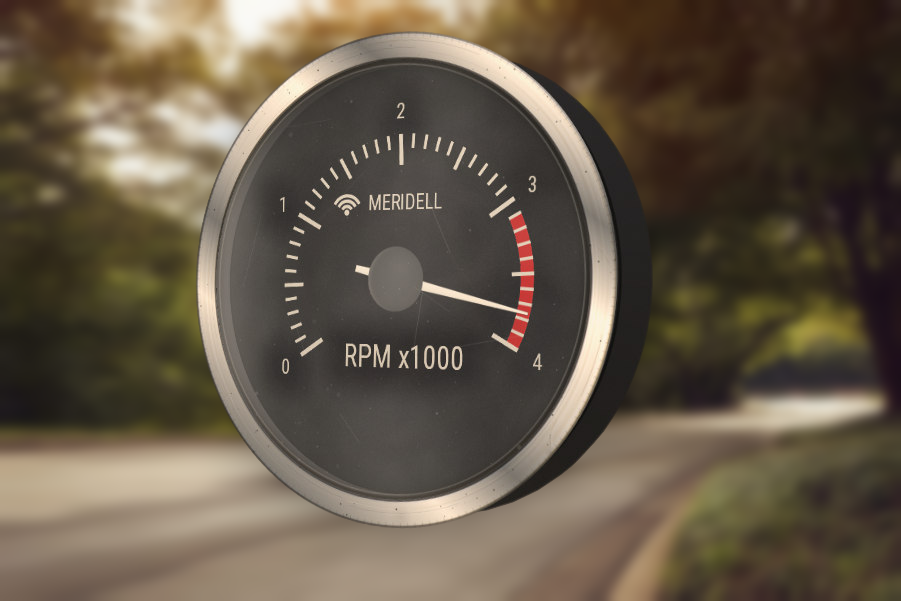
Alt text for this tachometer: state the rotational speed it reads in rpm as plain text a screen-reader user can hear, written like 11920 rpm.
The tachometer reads 3750 rpm
